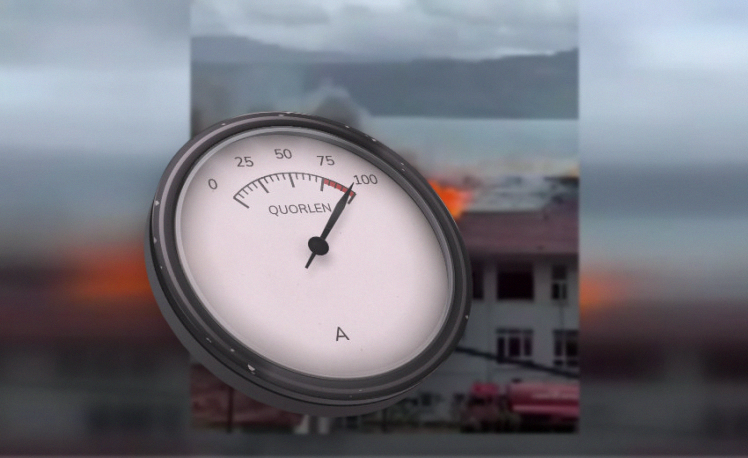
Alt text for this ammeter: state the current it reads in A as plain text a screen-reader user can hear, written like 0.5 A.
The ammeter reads 95 A
